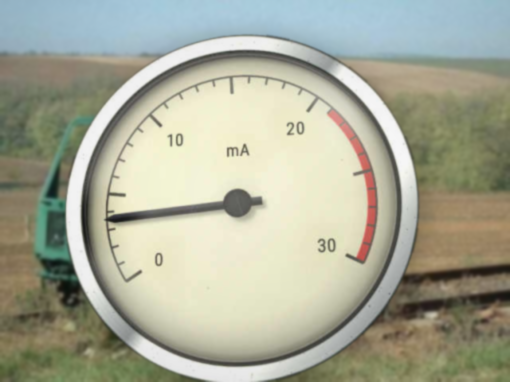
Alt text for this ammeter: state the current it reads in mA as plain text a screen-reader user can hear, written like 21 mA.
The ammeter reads 3.5 mA
